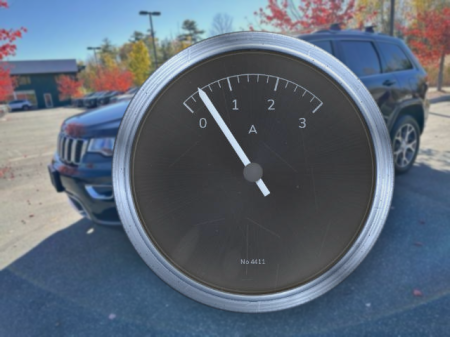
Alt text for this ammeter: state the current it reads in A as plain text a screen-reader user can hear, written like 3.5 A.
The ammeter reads 0.4 A
